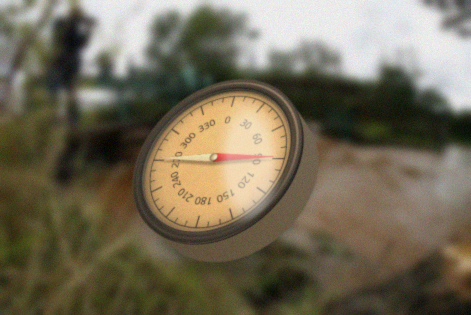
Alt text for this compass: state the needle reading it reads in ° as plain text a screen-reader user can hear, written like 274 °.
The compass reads 90 °
